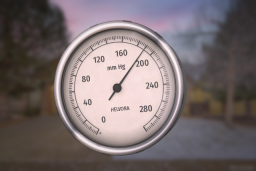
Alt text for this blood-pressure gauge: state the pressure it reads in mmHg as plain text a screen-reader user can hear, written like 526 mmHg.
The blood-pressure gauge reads 190 mmHg
